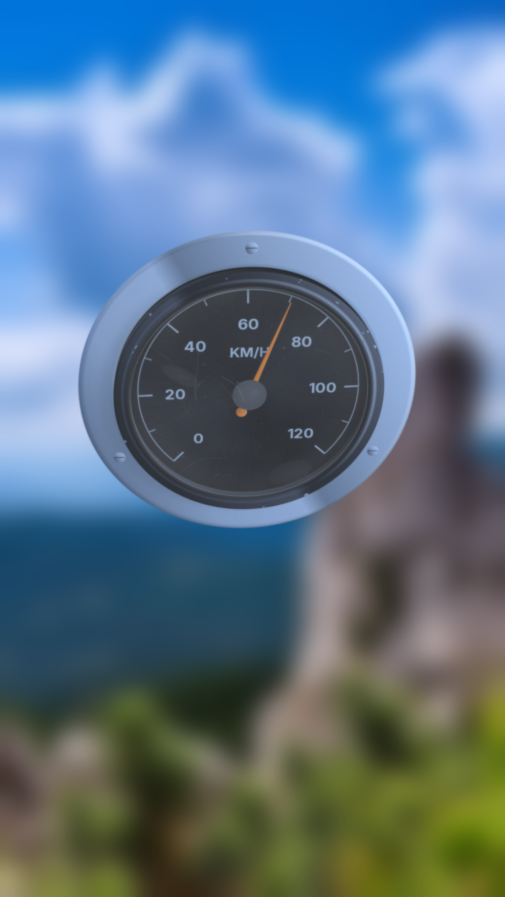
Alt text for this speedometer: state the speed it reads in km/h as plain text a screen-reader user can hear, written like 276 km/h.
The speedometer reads 70 km/h
